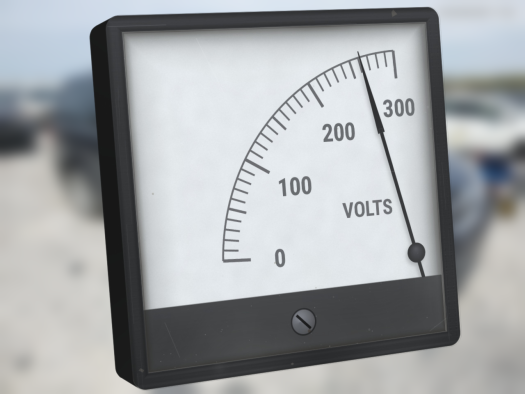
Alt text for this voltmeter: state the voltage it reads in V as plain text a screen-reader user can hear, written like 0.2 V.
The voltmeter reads 260 V
